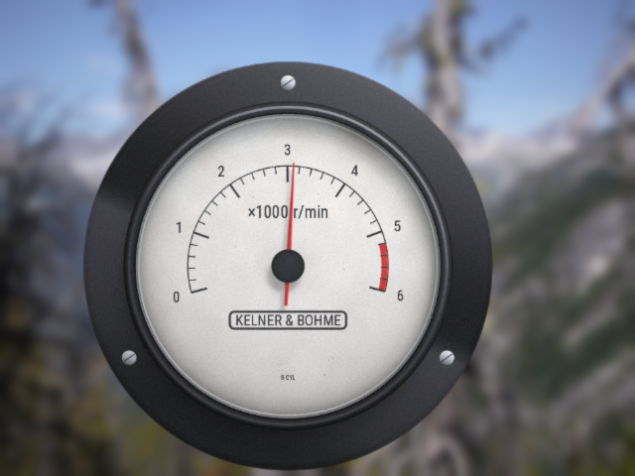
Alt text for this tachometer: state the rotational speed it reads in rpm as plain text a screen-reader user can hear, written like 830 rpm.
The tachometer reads 3100 rpm
